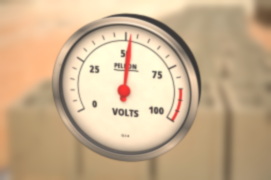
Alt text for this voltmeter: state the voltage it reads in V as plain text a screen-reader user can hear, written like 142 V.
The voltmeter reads 52.5 V
